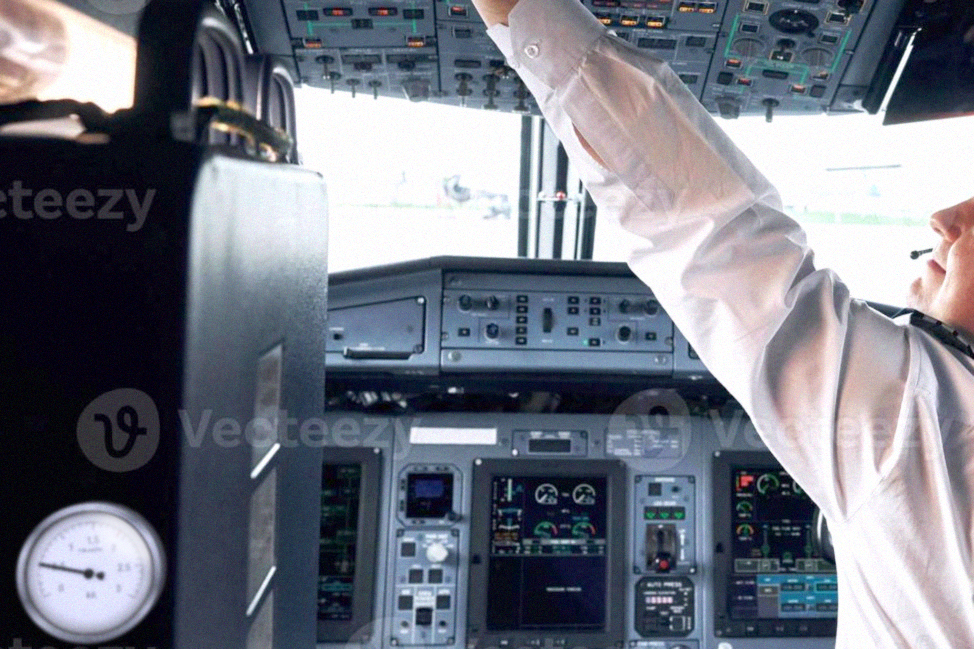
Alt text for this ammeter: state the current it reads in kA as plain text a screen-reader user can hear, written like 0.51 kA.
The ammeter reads 0.5 kA
